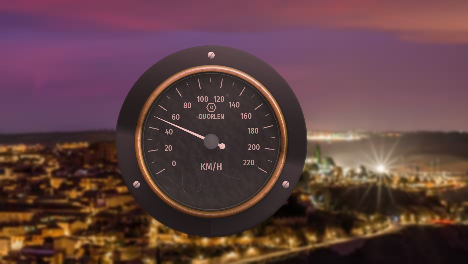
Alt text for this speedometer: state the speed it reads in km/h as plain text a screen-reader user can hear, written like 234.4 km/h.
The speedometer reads 50 km/h
